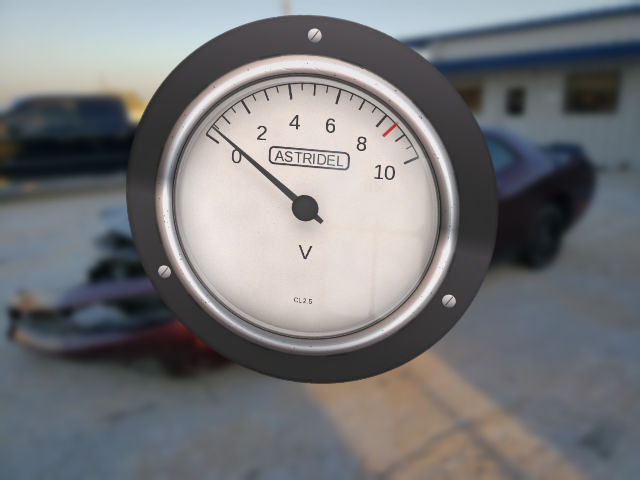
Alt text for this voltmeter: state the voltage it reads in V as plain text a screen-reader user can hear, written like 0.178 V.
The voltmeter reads 0.5 V
